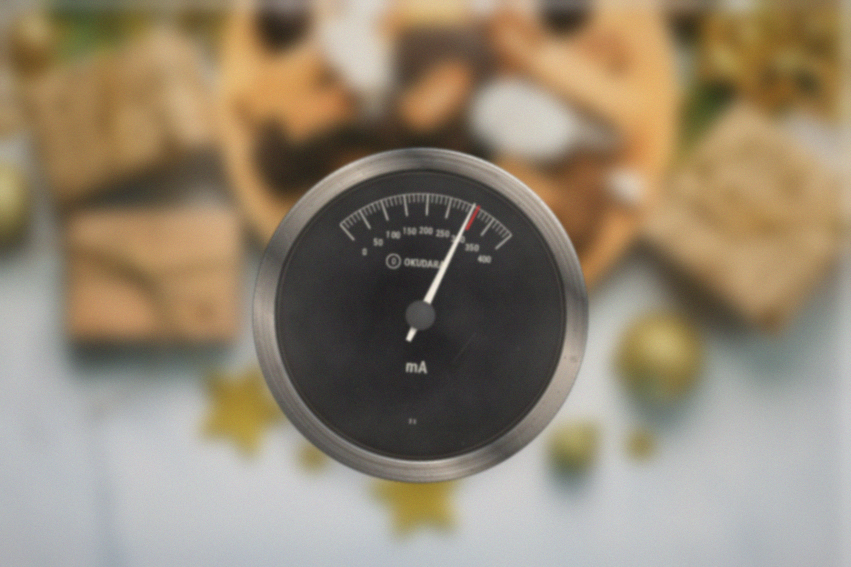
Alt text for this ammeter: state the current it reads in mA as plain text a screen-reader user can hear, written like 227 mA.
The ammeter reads 300 mA
